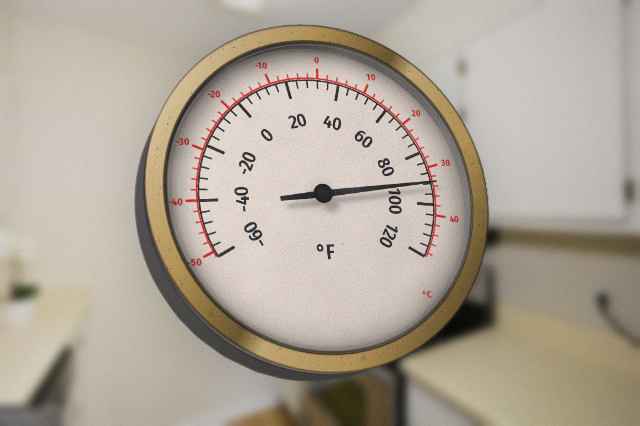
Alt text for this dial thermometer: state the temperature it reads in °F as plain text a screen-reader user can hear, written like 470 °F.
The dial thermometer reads 92 °F
